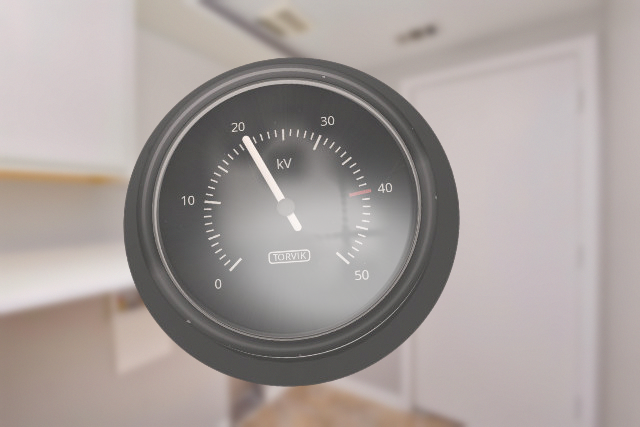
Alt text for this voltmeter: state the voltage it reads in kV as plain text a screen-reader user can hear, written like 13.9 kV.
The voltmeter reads 20 kV
